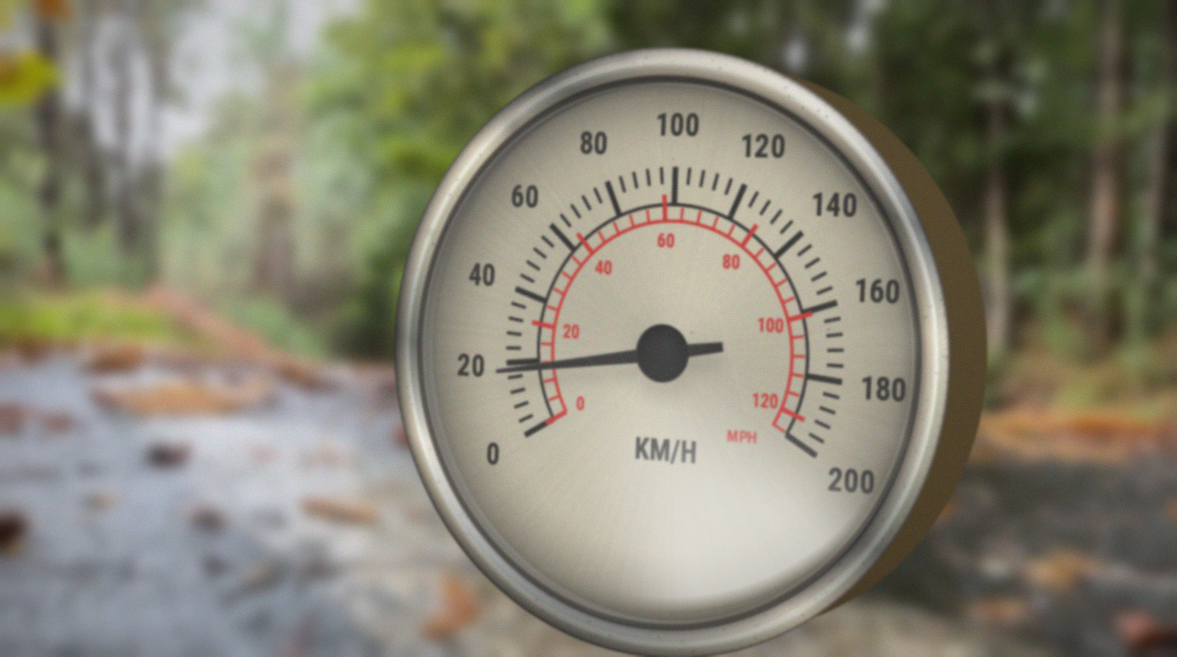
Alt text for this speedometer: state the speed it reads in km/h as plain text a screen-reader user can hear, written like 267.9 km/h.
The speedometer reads 18 km/h
